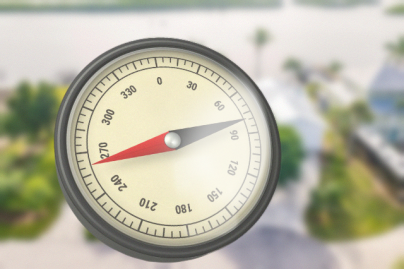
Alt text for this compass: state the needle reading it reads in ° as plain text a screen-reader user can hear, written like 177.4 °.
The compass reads 260 °
